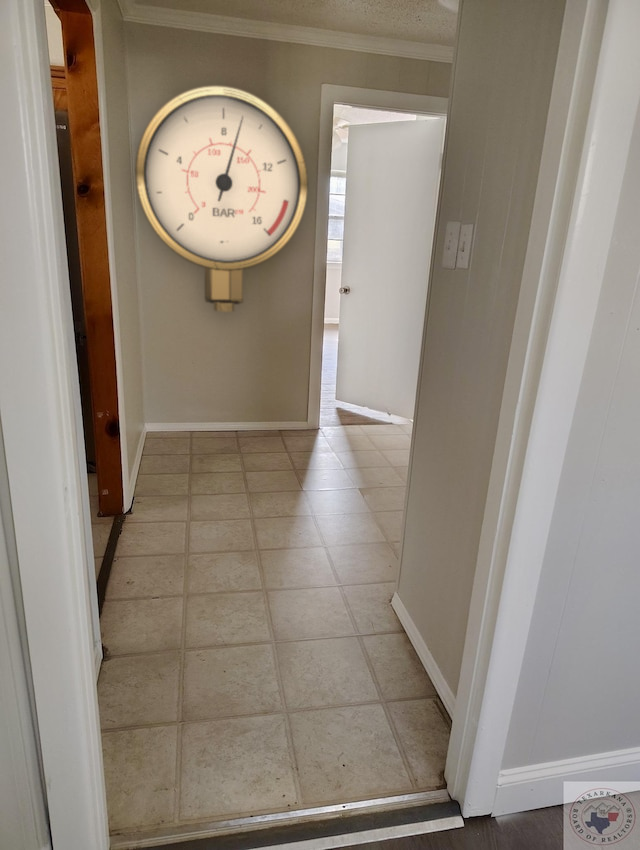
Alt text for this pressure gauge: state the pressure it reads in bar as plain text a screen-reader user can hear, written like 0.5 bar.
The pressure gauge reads 9 bar
